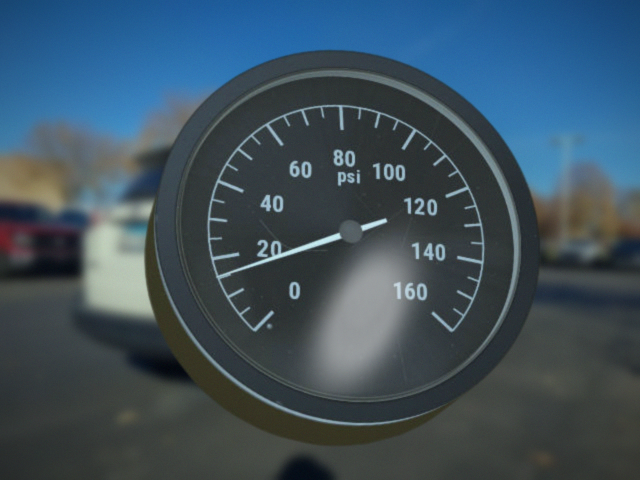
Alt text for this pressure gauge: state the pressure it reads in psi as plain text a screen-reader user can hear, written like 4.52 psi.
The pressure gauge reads 15 psi
